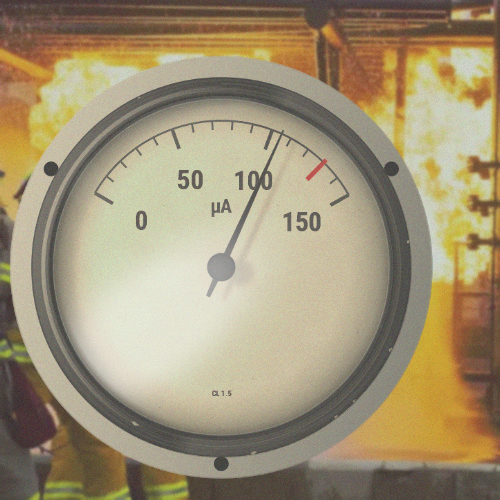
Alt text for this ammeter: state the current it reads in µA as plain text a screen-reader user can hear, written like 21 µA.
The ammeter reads 105 µA
